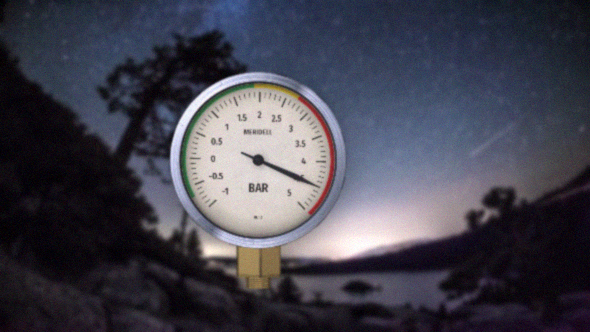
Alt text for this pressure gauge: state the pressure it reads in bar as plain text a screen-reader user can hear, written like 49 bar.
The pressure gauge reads 4.5 bar
